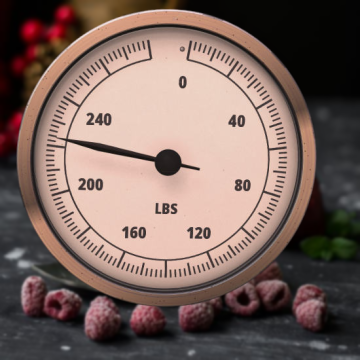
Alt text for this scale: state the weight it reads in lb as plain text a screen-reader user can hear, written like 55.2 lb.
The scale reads 224 lb
